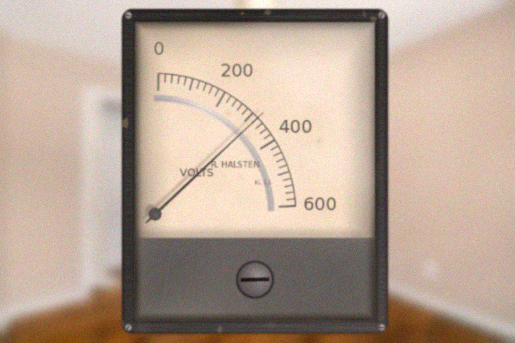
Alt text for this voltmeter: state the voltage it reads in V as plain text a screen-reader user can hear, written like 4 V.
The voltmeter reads 320 V
